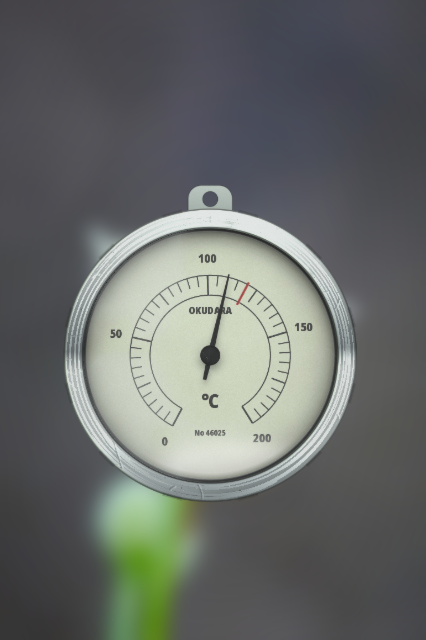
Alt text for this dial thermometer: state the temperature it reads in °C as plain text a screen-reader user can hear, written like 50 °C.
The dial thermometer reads 110 °C
